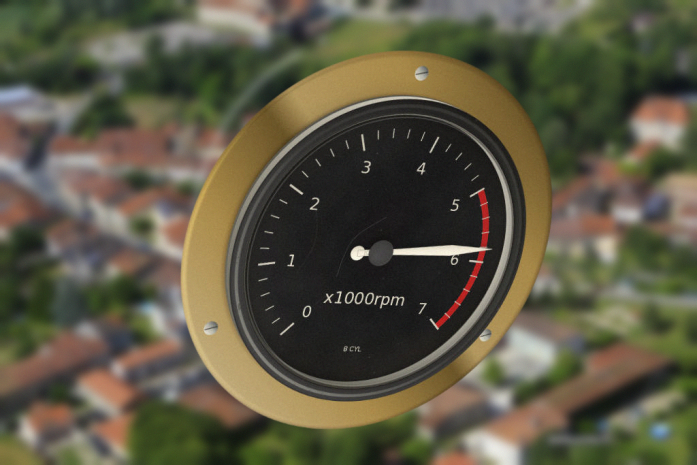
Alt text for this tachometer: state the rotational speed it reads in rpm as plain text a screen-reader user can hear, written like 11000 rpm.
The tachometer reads 5800 rpm
